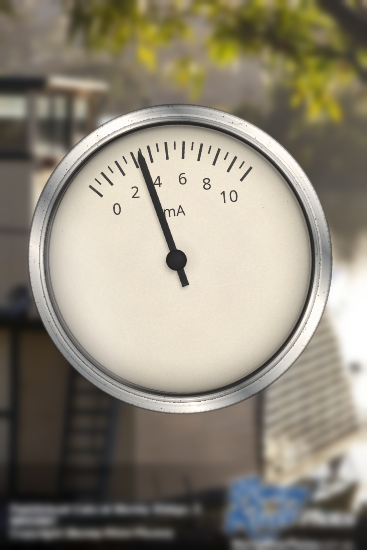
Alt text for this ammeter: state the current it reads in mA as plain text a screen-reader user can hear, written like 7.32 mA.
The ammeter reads 3.5 mA
